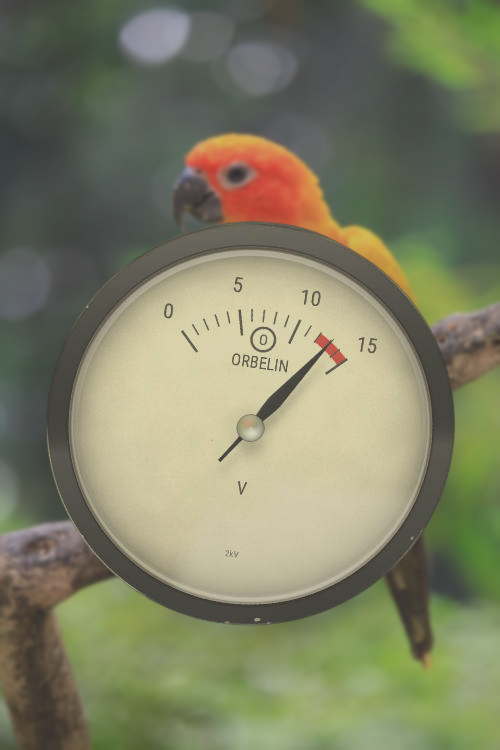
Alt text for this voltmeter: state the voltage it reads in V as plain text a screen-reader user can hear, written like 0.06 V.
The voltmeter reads 13 V
